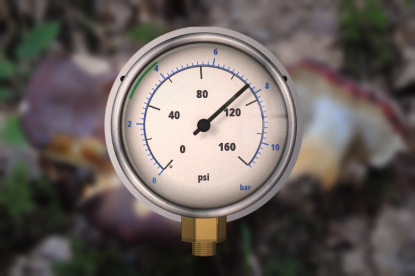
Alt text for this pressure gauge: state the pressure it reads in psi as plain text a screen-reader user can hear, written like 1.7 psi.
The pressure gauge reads 110 psi
